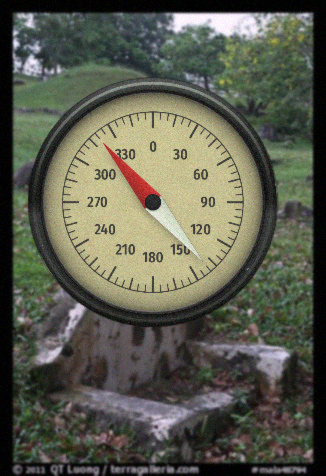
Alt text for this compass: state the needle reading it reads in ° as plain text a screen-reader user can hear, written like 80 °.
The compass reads 320 °
